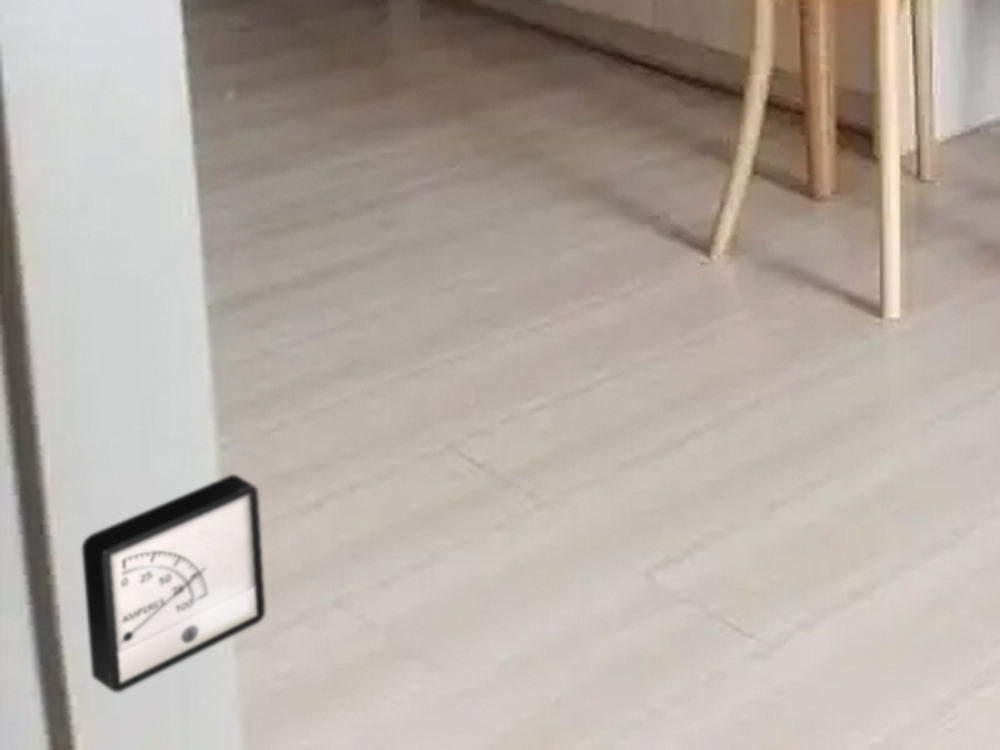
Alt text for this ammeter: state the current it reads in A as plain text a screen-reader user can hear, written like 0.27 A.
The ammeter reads 75 A
